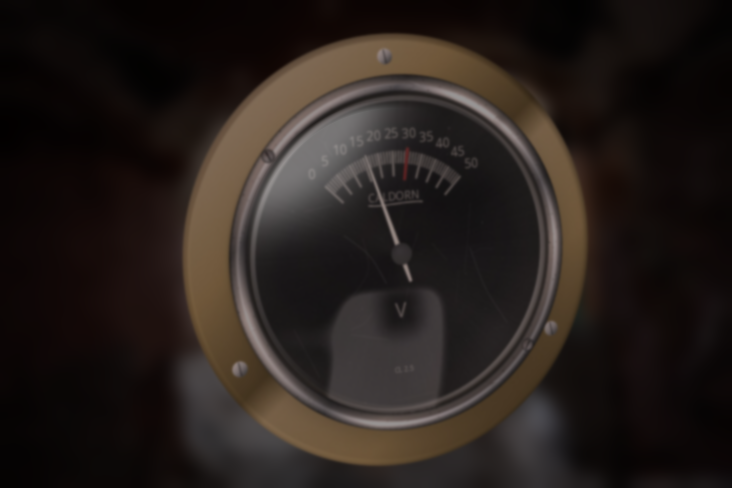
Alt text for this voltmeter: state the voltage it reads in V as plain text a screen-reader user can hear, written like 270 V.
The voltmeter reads 15 V
